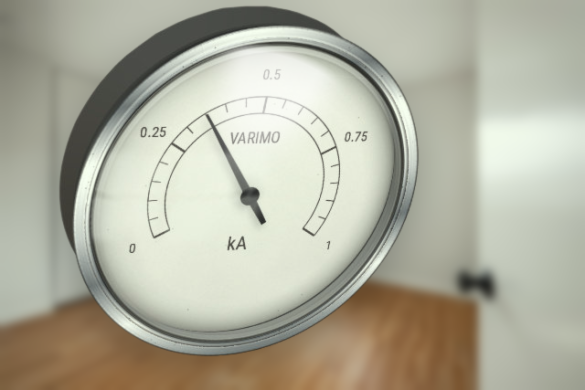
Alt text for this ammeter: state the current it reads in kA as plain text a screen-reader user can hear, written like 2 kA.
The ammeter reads 0.35 kA
